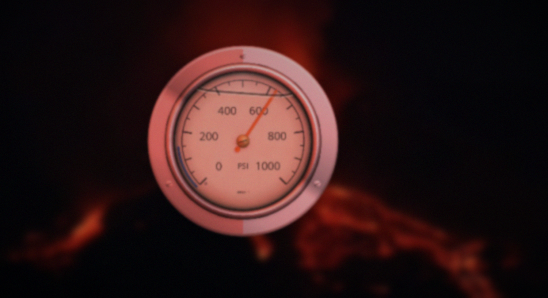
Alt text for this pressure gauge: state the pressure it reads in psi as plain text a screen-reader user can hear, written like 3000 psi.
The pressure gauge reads 625 psi
